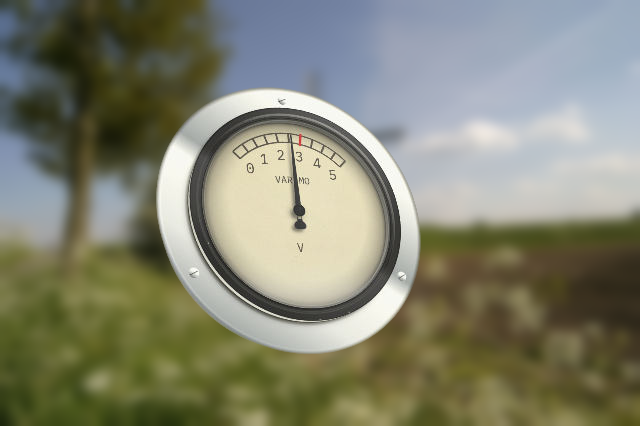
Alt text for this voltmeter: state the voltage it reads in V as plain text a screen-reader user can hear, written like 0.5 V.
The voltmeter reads 2.5 V
